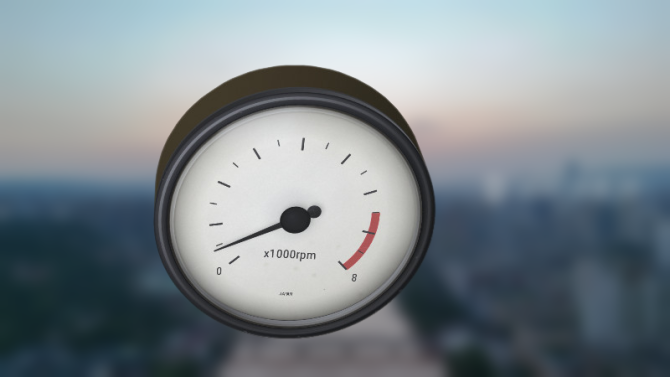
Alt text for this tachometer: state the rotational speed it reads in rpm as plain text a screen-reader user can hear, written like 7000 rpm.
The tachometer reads 500 rpm
